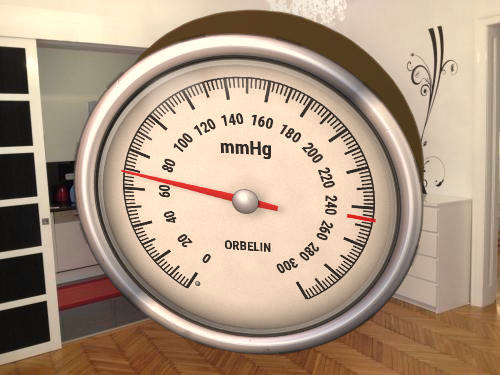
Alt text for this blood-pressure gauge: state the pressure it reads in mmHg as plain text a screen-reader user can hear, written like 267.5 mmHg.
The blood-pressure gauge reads 70 mmHg
